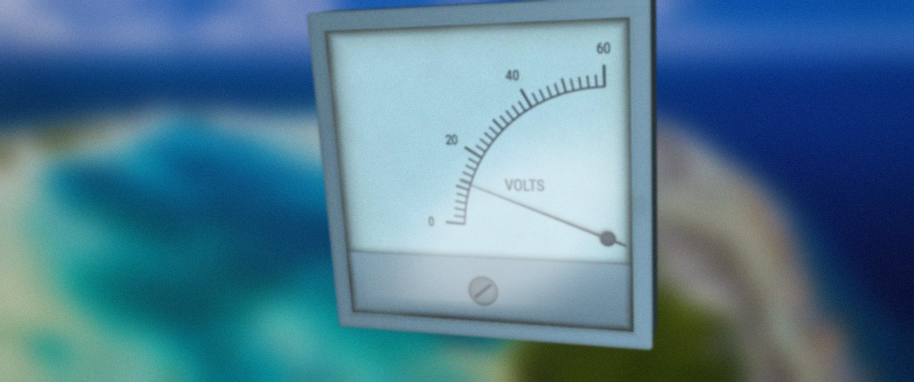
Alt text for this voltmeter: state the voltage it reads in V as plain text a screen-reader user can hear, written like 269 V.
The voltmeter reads 12 V
